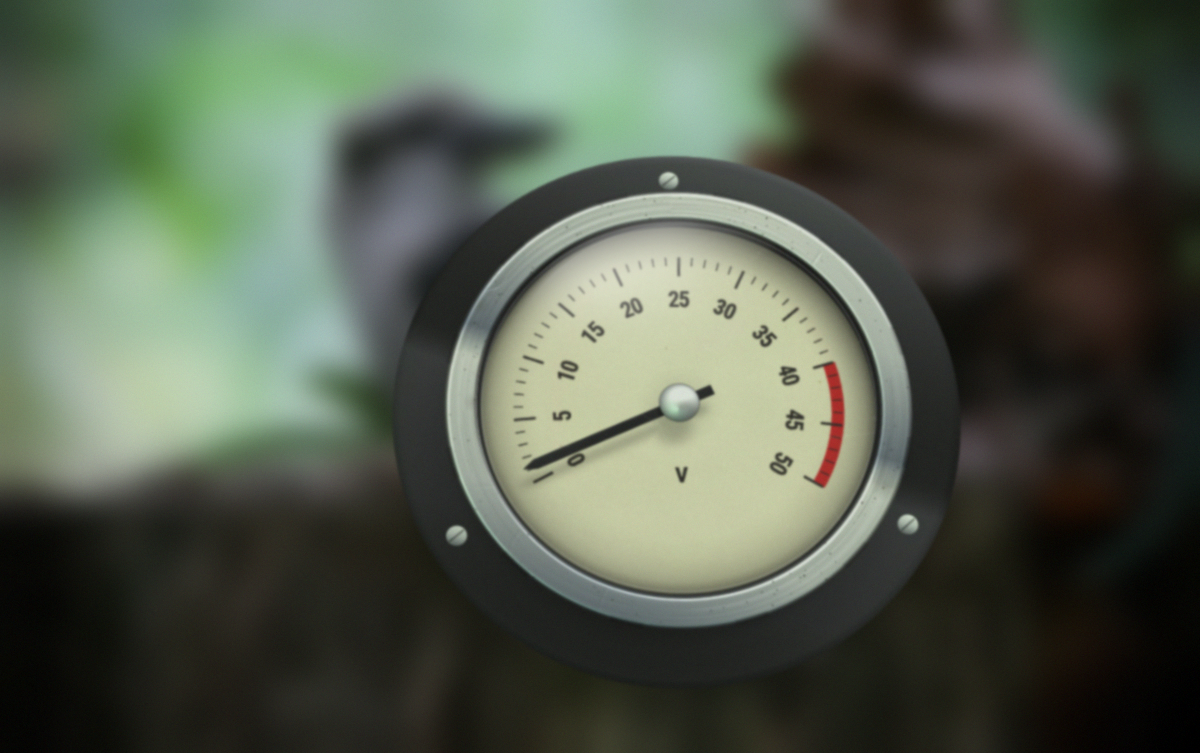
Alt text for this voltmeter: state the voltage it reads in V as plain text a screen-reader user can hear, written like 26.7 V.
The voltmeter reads 1 V
